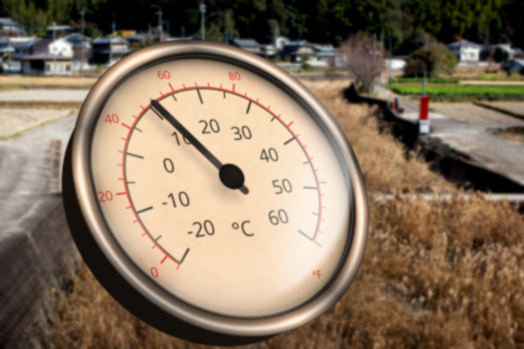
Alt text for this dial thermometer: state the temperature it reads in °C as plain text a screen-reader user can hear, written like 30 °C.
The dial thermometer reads 10 °C
